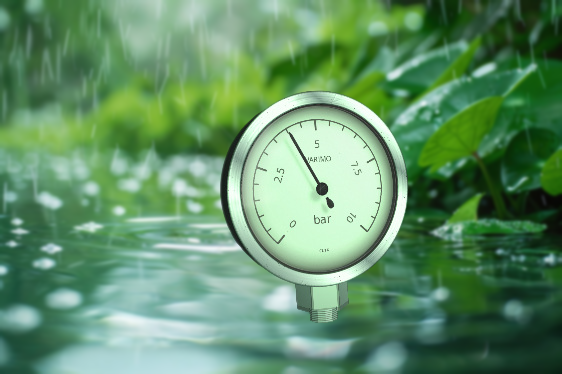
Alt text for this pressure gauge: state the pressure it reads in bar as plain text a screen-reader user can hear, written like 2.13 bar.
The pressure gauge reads 4 bar
